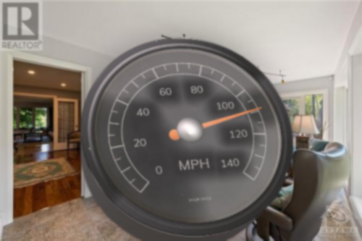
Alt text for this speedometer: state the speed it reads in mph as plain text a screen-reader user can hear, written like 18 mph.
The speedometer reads 110 mph
